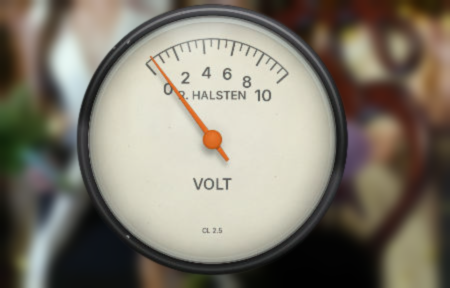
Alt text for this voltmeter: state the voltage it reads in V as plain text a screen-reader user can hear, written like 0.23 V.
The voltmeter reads 0.5 V
